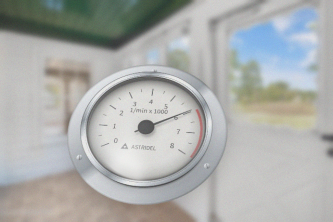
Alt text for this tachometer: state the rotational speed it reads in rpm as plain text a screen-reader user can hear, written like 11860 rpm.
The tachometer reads 6000 rpm
